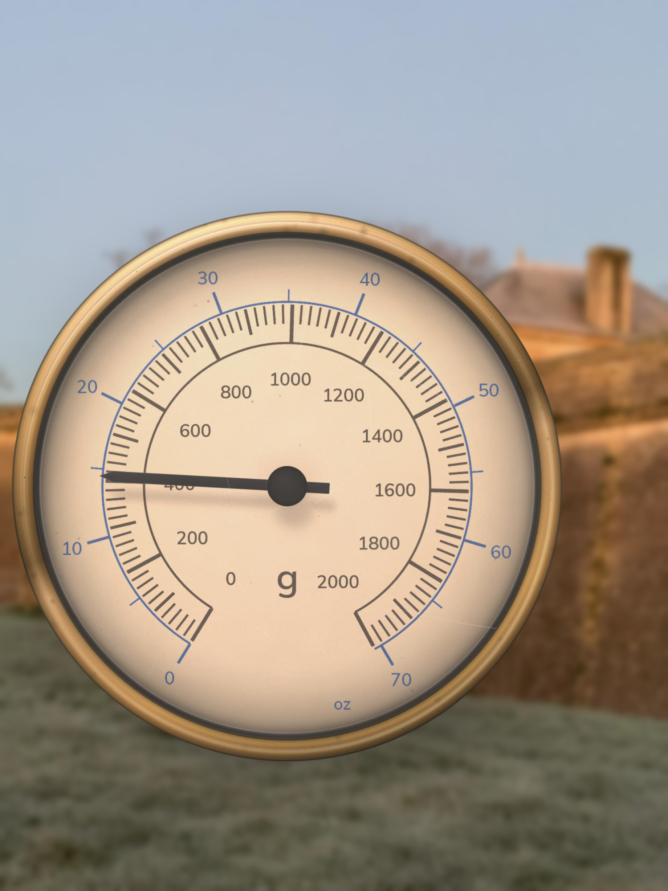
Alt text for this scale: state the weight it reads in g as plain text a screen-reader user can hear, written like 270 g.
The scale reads 410 g
